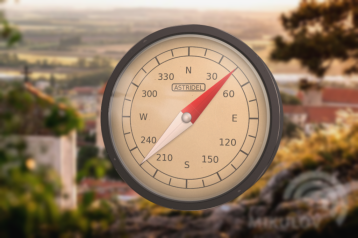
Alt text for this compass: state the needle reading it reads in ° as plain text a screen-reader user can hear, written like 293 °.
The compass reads 45 °
